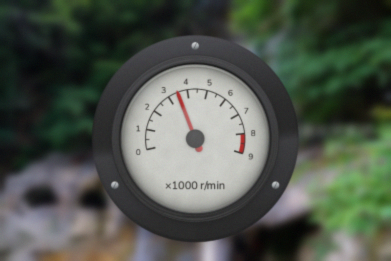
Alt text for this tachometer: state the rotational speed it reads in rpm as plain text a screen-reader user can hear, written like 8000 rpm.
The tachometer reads 3500 rpm
